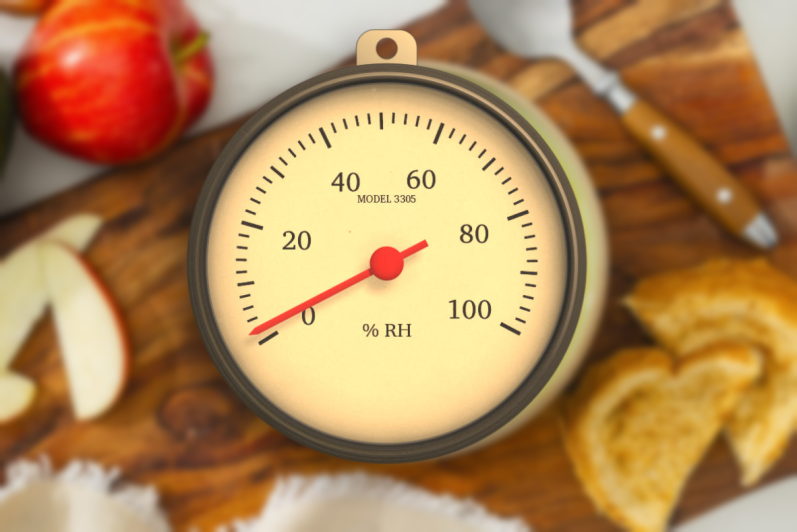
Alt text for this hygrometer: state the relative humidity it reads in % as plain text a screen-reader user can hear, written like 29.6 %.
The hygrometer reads 2 %
